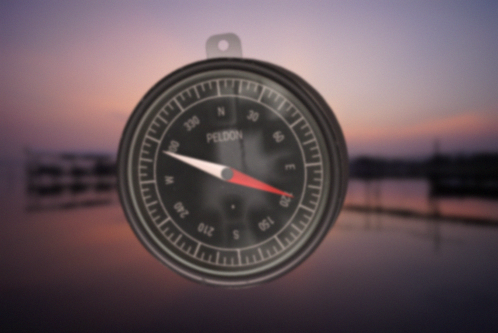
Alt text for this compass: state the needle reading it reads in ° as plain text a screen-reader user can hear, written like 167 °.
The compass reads 115 °
